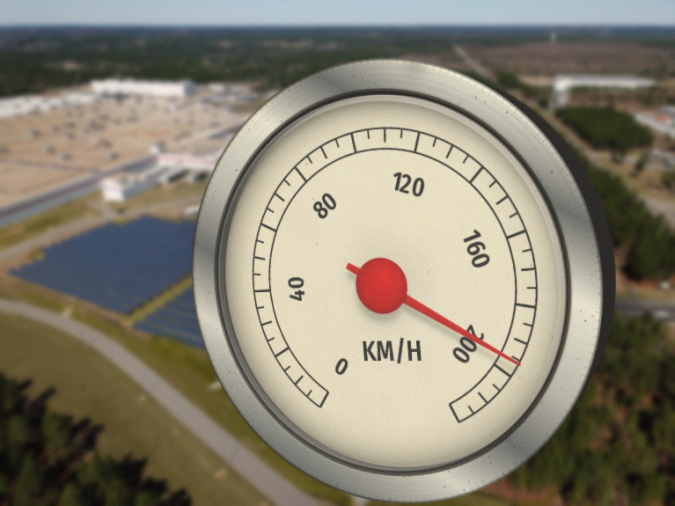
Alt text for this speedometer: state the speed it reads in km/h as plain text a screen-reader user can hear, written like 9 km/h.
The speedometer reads 195 km/h
